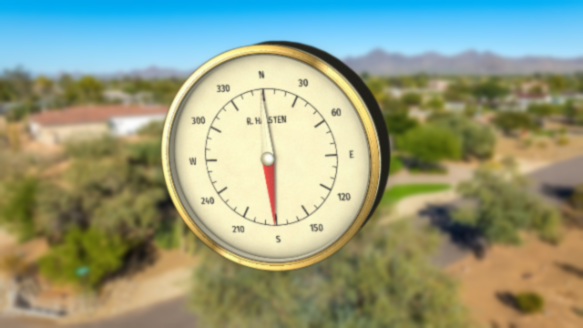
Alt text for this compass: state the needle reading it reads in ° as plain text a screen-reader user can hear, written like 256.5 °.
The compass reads 180 °
